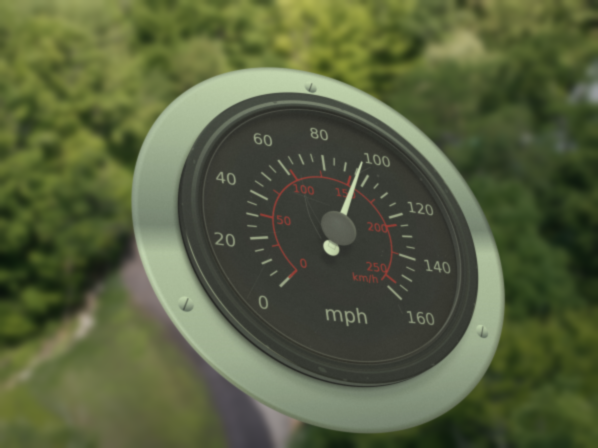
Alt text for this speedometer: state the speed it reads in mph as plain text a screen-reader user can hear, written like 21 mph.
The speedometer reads 95 mph
